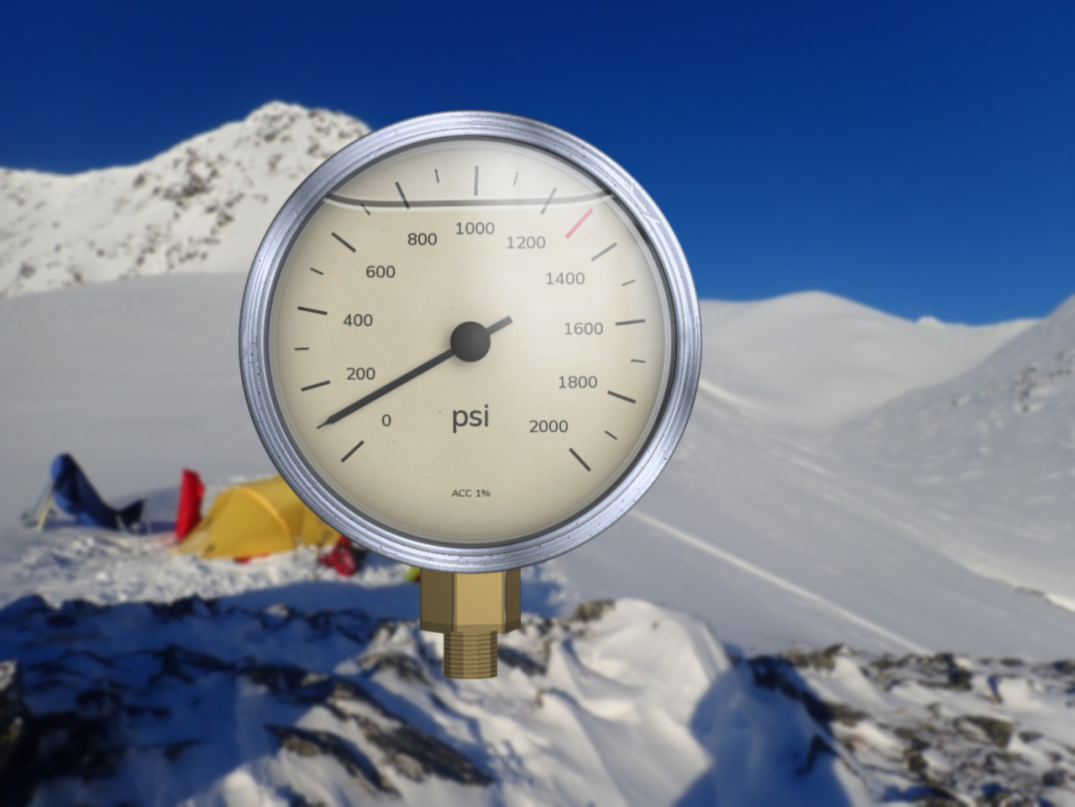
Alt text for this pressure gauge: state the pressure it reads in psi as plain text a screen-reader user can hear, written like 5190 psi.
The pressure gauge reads 100 psi
